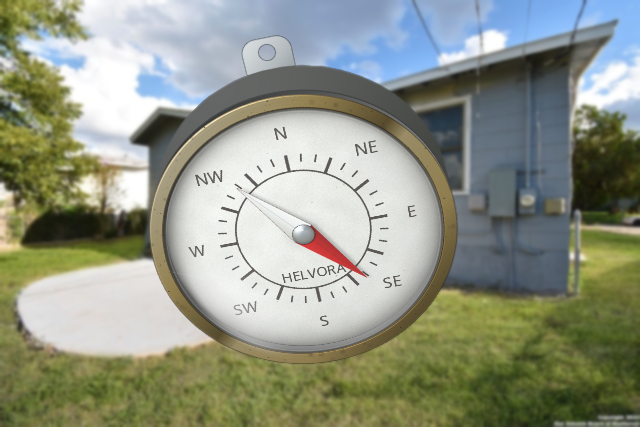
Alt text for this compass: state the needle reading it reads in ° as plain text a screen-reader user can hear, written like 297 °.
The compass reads 140 °
